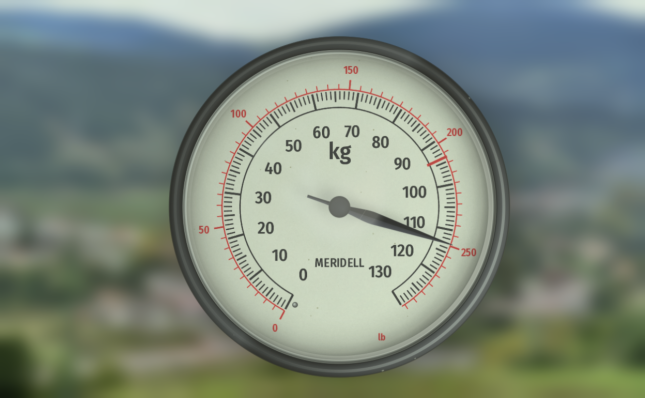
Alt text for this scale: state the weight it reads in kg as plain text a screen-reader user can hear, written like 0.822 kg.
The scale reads 113 kg
